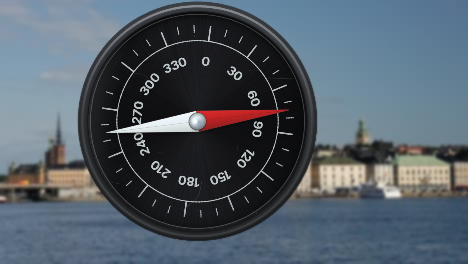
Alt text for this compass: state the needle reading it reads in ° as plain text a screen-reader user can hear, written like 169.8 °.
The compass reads 75 °
